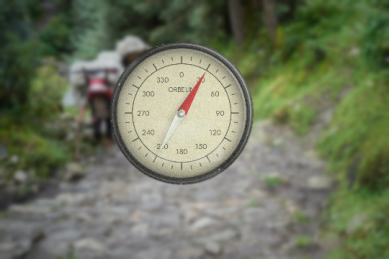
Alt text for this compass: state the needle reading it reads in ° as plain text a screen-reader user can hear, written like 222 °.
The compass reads 30 °
